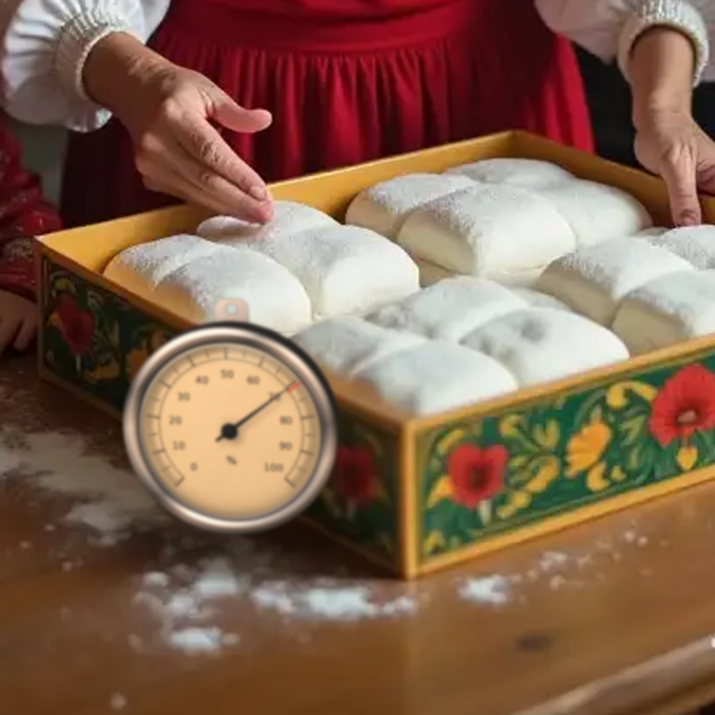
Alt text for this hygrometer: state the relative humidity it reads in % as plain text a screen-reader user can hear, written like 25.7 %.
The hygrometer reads 70 %
